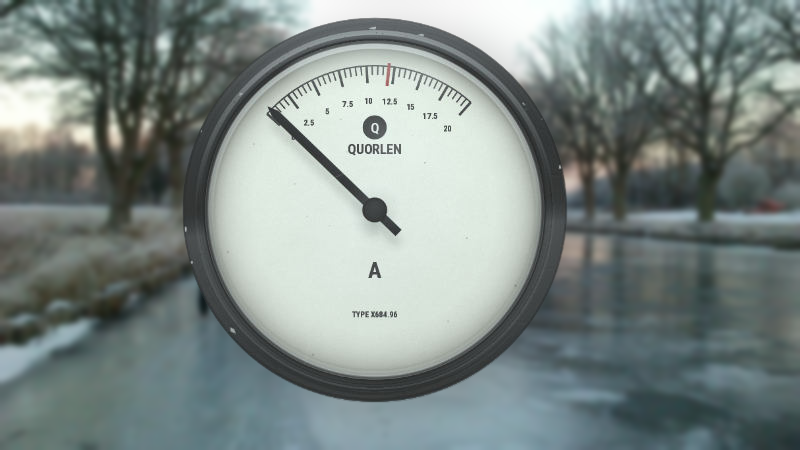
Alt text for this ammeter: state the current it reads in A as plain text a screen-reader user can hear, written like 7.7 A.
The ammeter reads 0.5 A
